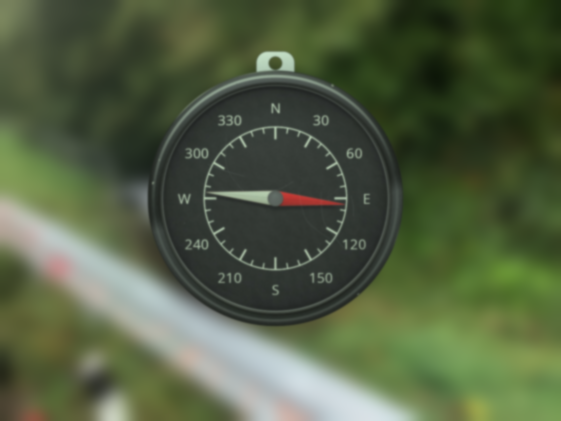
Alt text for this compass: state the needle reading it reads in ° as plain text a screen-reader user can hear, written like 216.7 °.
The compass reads 95 °
